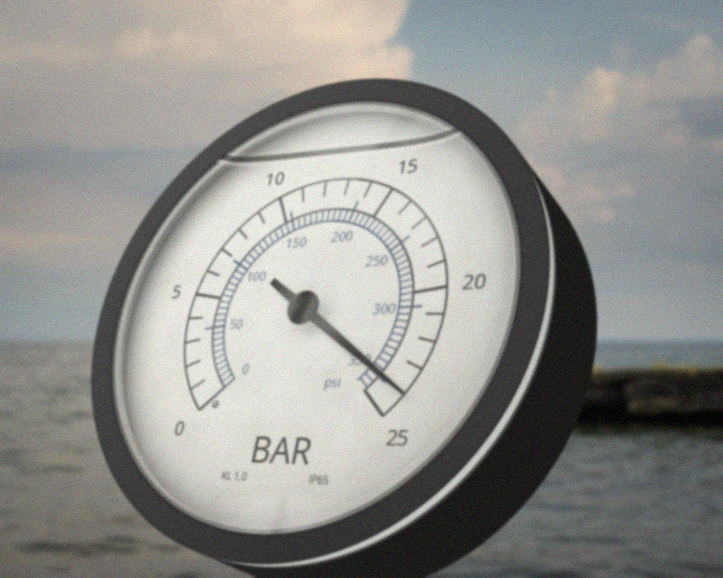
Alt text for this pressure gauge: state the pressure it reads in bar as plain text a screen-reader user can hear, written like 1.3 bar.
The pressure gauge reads 24 bar
